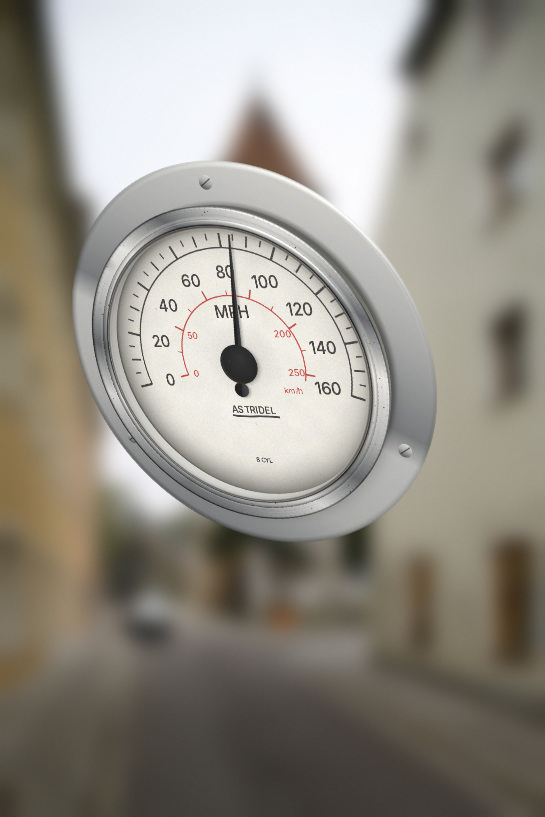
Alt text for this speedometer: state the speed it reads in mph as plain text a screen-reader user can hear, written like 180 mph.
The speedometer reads 85 mph
